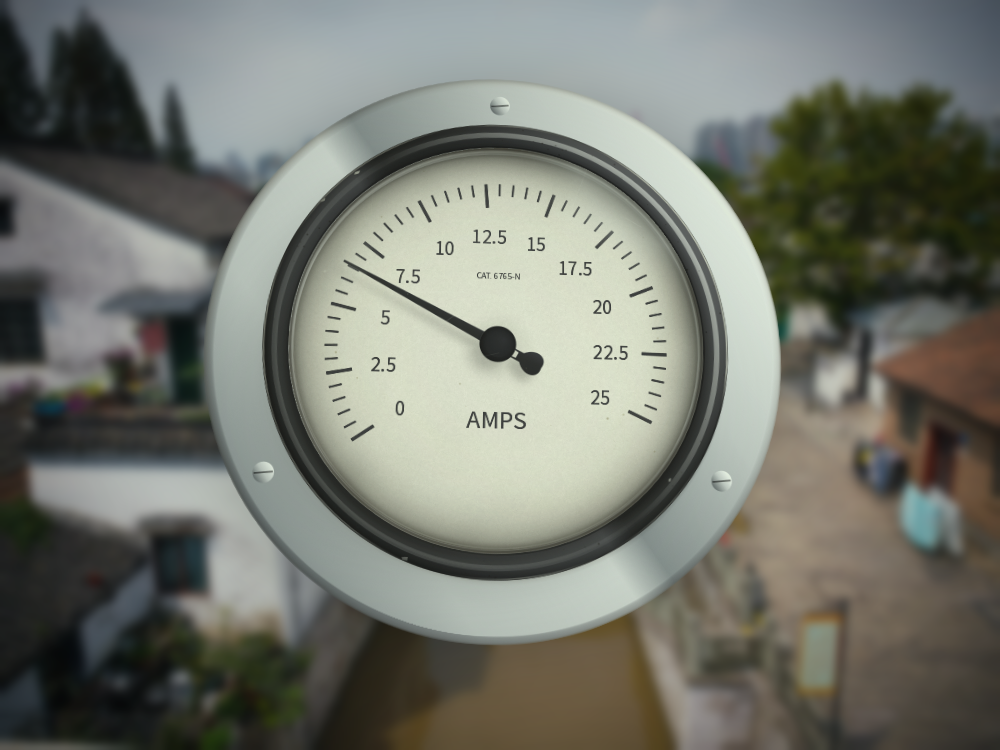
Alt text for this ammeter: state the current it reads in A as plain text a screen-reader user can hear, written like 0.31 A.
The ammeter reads 6.5 A
